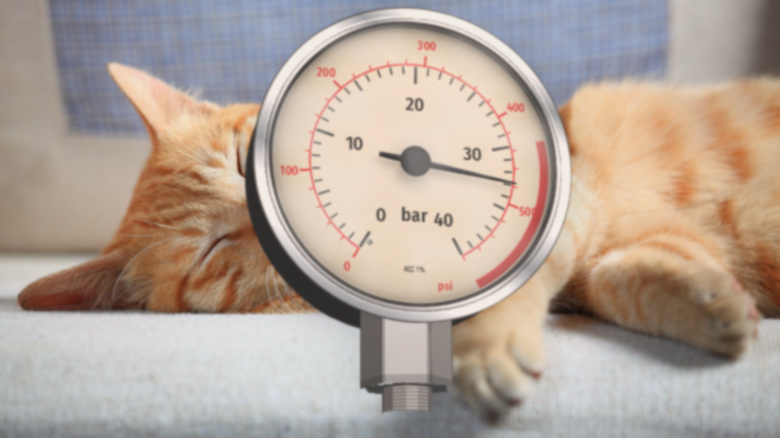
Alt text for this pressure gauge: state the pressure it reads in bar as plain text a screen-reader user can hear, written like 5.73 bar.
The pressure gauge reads 33 bar
